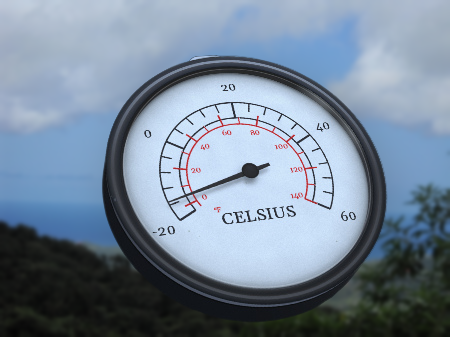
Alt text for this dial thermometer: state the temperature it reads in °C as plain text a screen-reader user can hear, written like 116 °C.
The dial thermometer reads -16 °C
